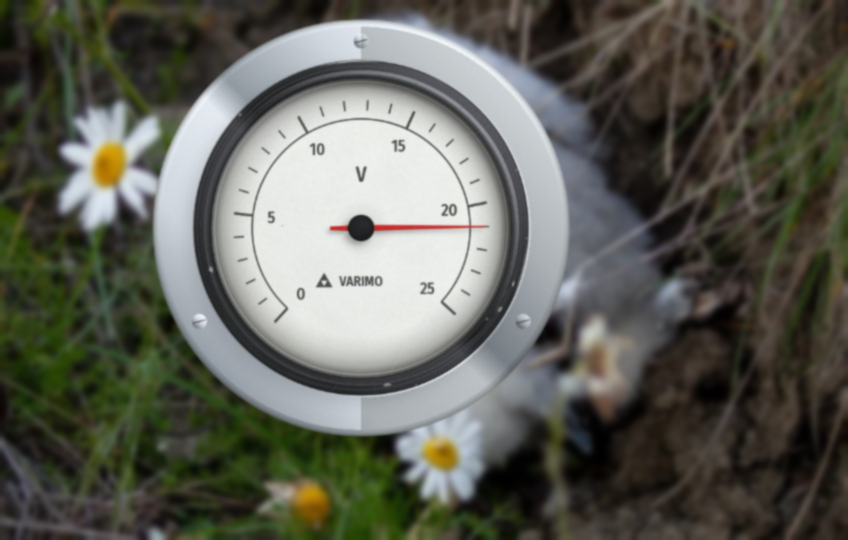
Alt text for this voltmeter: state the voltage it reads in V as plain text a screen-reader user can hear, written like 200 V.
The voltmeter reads 21 V
